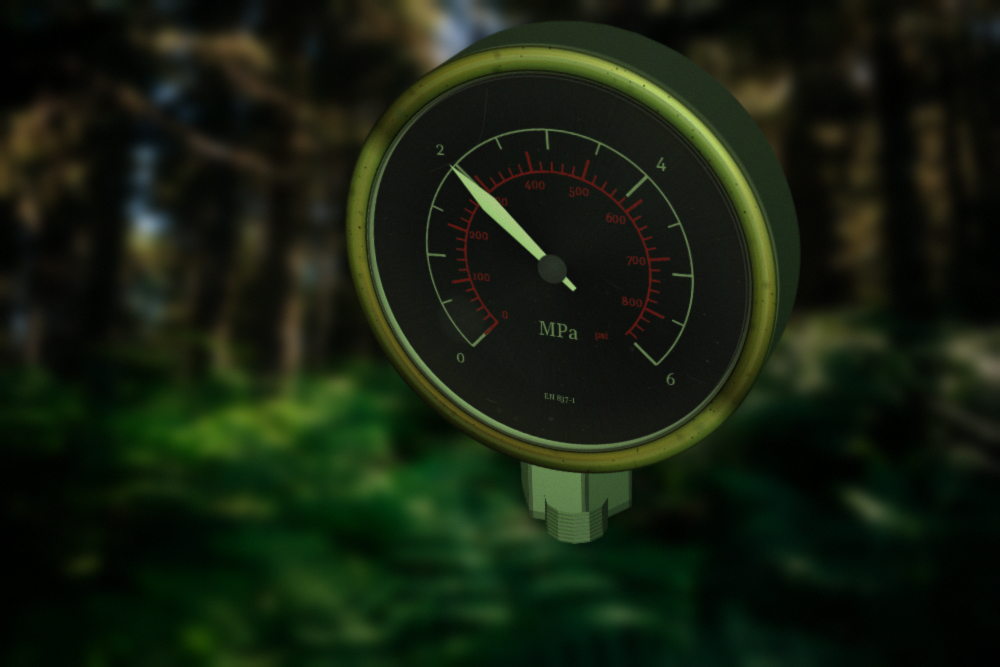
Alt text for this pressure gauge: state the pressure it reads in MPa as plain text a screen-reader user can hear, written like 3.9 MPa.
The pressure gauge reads 2 MPa
